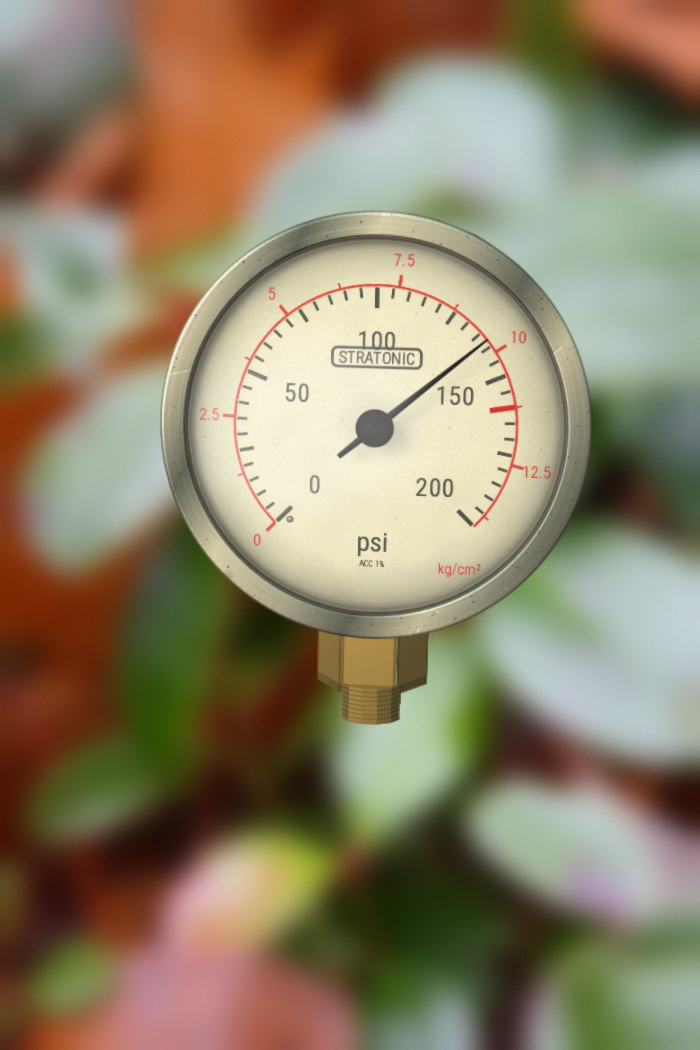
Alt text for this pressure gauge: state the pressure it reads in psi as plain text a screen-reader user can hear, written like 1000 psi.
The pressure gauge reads 137.5 psi
